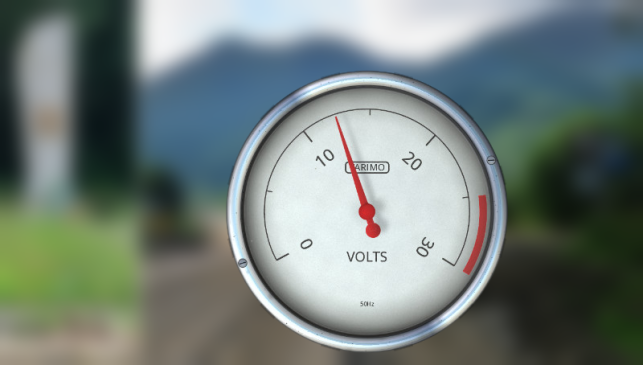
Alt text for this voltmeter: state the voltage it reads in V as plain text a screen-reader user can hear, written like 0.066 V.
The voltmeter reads 12.5 V
